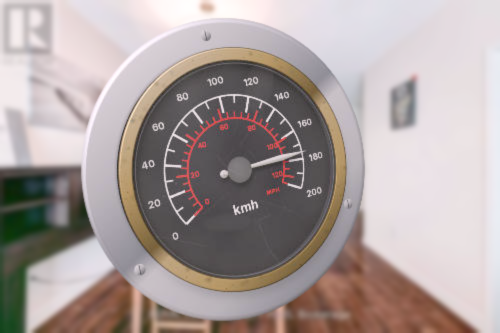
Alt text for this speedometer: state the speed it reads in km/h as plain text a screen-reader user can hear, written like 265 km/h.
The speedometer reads 175 km/h
